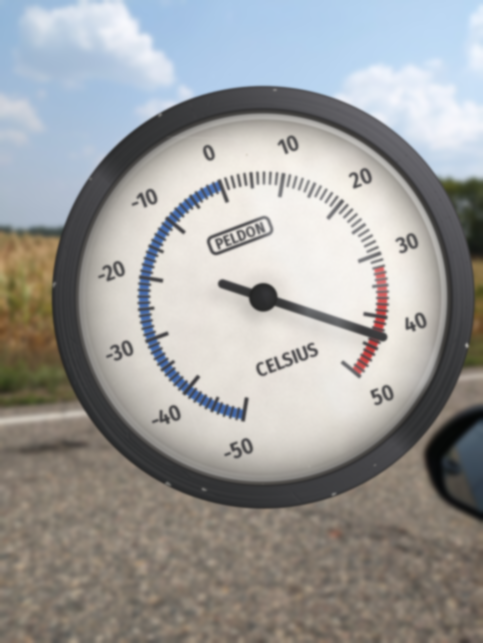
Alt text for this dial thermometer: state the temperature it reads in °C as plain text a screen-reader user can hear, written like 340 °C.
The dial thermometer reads 43 °C
